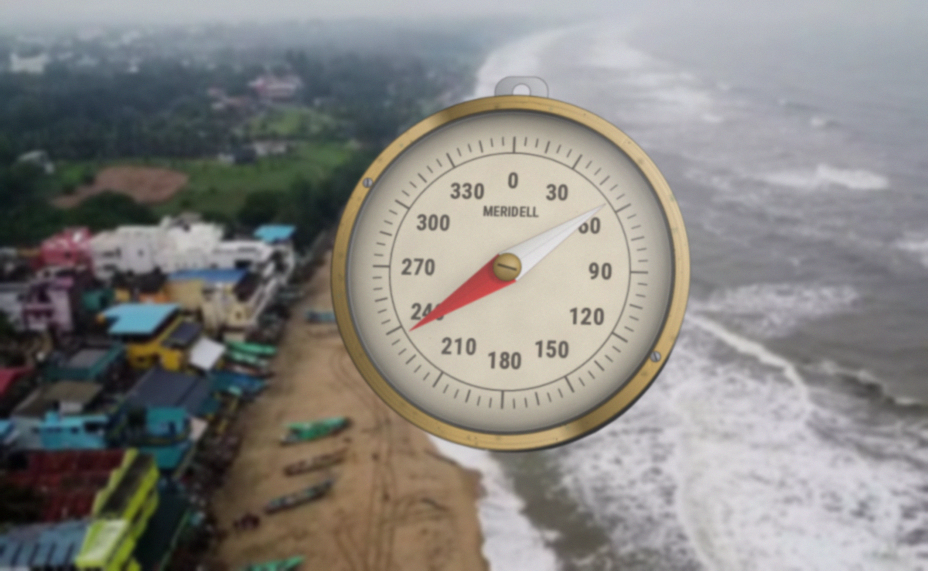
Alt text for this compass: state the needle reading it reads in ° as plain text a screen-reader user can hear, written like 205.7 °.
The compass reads 235 °
